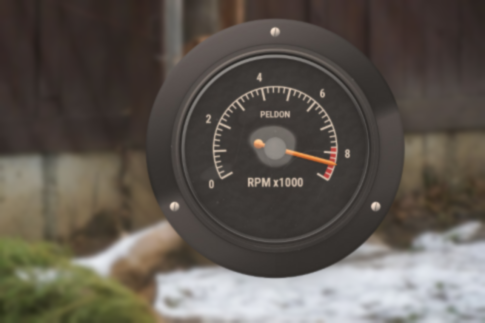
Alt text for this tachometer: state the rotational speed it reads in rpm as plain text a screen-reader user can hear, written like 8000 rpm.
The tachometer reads 8400 rpm
